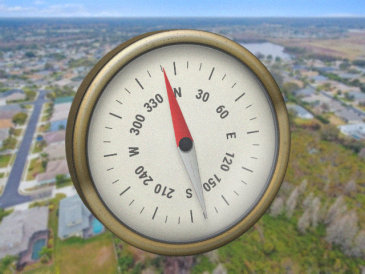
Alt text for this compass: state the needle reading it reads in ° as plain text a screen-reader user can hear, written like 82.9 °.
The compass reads 350 °
